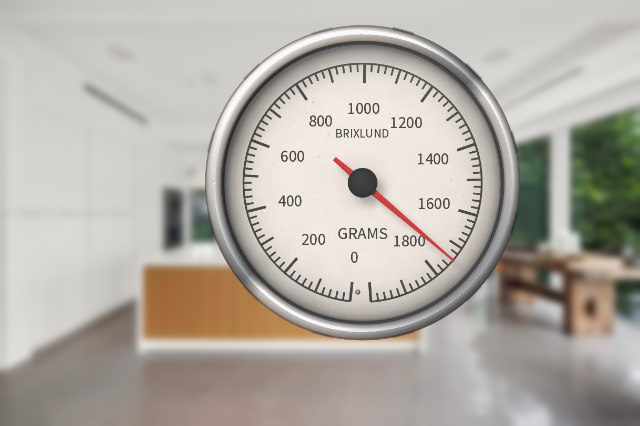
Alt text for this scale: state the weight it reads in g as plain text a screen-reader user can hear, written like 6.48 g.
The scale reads 1740 g
